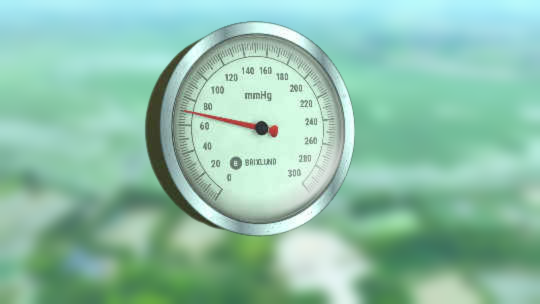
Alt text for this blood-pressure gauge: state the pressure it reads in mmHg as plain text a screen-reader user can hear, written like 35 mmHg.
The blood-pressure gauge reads 70 mmHg
